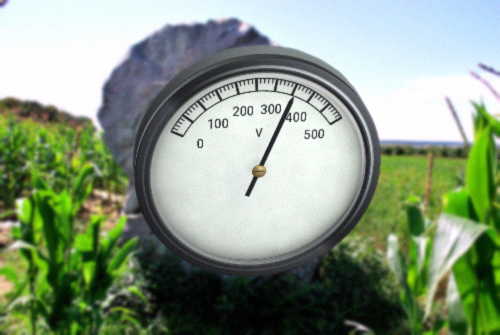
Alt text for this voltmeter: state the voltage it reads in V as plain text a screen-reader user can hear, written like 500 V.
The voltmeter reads 350 V
